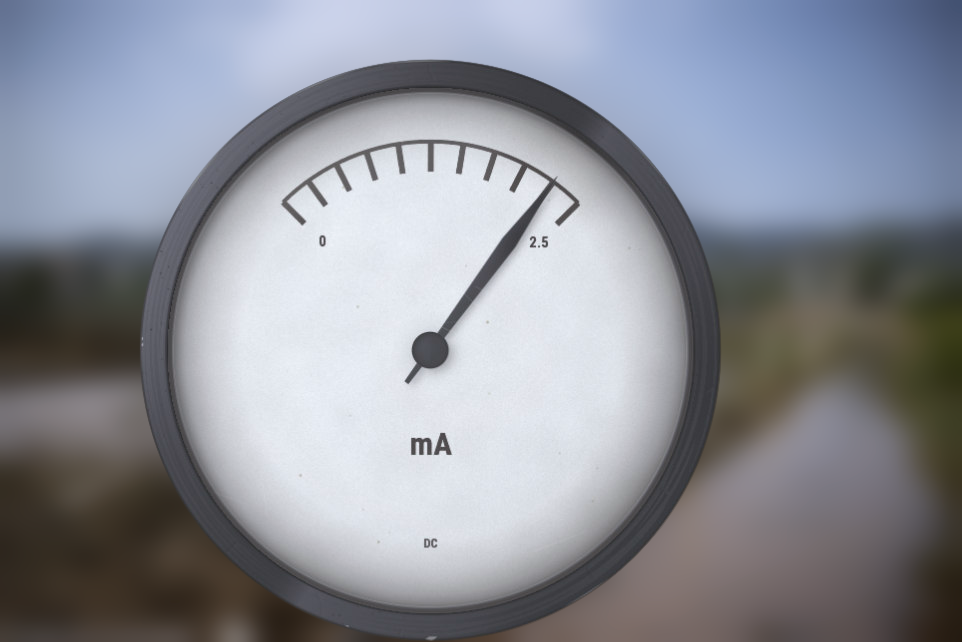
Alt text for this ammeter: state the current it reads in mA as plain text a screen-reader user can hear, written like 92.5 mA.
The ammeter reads 2.25 mA
